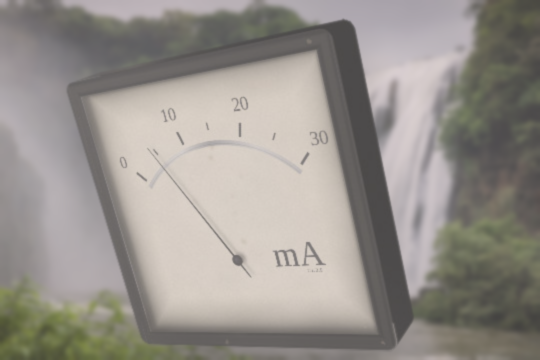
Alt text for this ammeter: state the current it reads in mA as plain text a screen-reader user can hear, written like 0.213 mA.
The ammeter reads 5 mA
